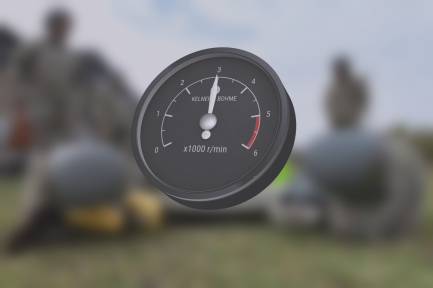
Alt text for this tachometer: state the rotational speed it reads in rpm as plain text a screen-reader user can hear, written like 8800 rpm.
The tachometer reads 3000 rpm
